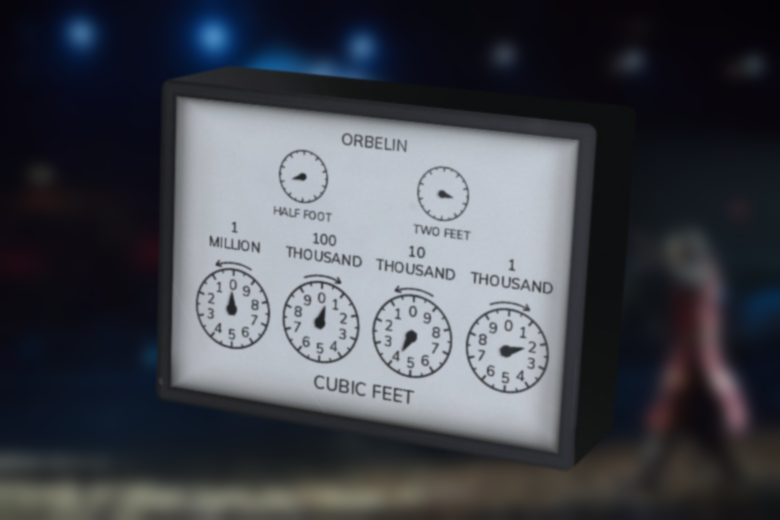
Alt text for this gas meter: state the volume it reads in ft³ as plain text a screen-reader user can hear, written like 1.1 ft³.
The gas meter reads 4200 ft³
